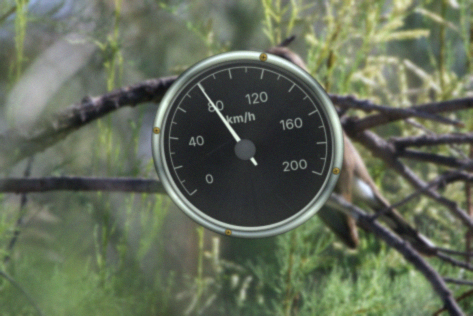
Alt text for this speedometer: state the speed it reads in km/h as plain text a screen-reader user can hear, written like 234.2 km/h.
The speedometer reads 80 km/h
